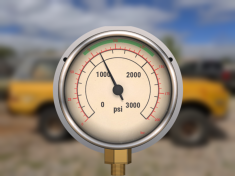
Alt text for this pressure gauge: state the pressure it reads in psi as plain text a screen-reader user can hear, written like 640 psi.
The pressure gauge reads 1200 psi
